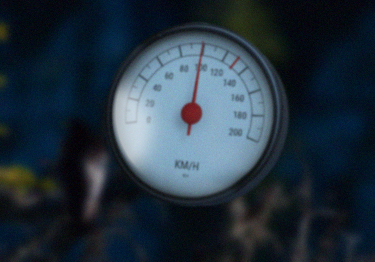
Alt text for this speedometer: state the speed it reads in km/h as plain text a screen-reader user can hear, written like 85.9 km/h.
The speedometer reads 100 km/h
